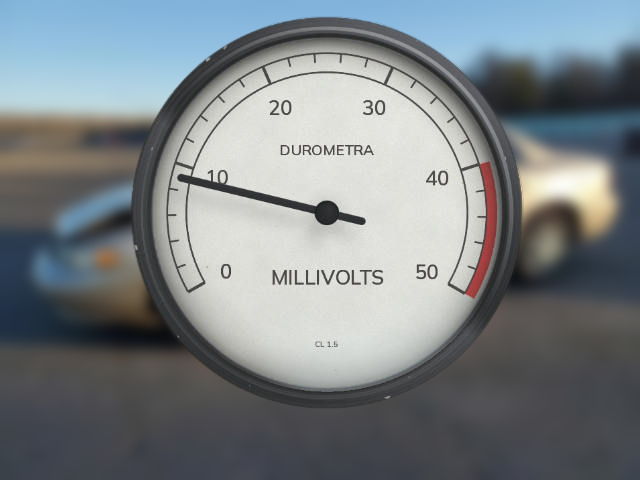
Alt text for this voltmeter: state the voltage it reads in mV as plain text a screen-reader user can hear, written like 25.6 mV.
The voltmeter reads 9 mV
